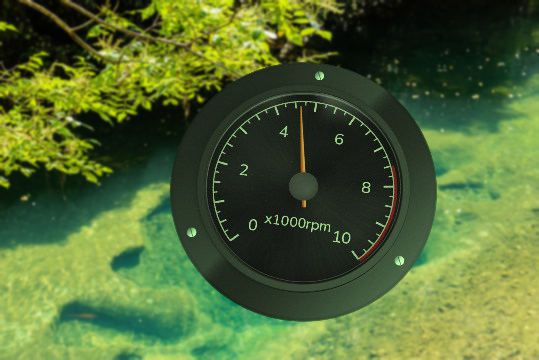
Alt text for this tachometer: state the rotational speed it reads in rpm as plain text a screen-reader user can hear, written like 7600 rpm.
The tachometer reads 4625 rpm
